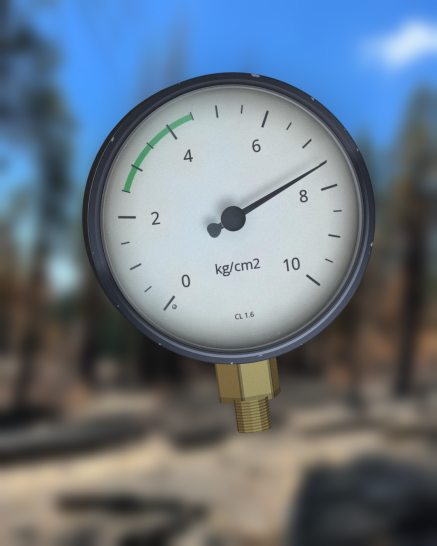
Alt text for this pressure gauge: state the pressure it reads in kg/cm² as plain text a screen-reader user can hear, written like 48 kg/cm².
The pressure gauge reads 7.5 kg/cm²
